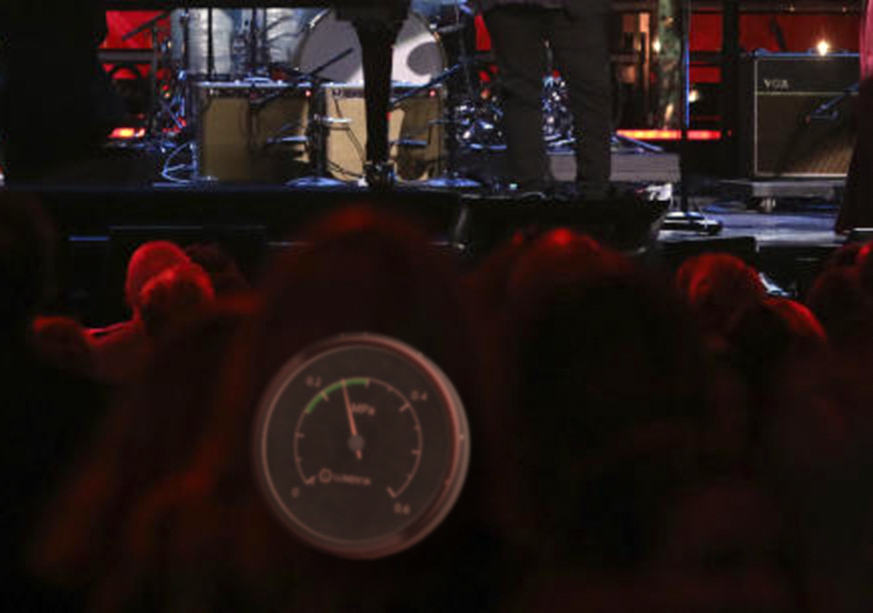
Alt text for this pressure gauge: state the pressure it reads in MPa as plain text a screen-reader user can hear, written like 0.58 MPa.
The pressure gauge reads 0.25 MPa
